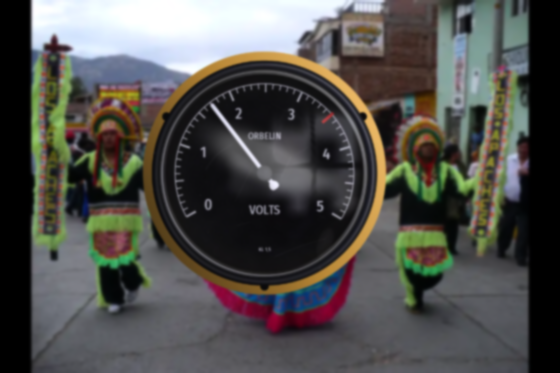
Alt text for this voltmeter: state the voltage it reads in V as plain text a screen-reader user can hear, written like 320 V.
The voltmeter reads 1.7 V
